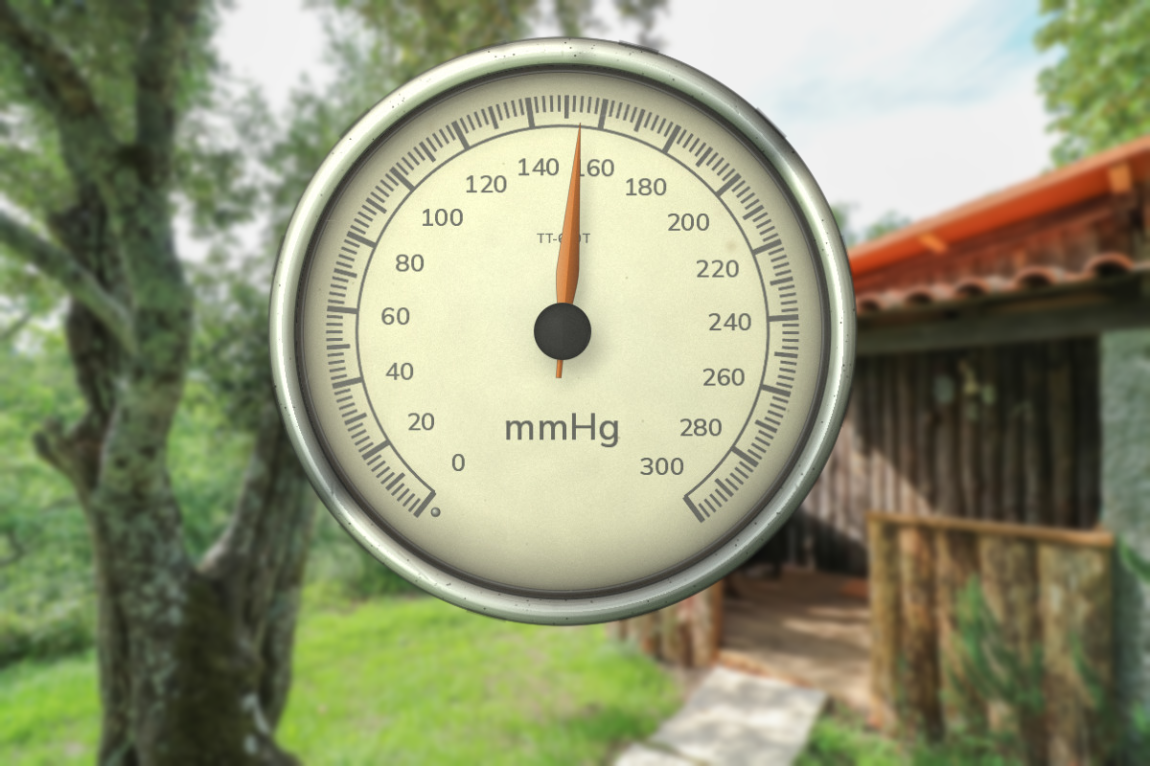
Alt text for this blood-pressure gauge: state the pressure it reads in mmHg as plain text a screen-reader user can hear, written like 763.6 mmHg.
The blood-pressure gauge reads 154 mmHg
